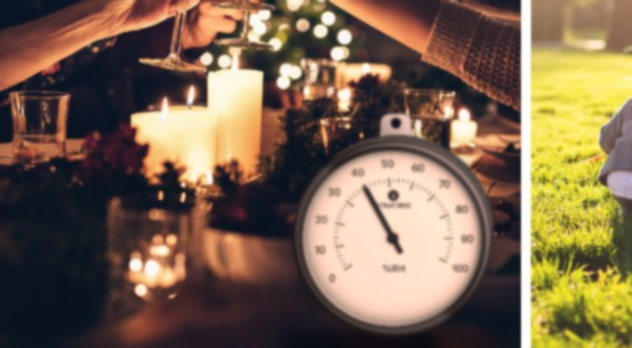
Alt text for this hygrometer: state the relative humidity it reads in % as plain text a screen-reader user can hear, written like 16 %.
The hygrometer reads 40 %
